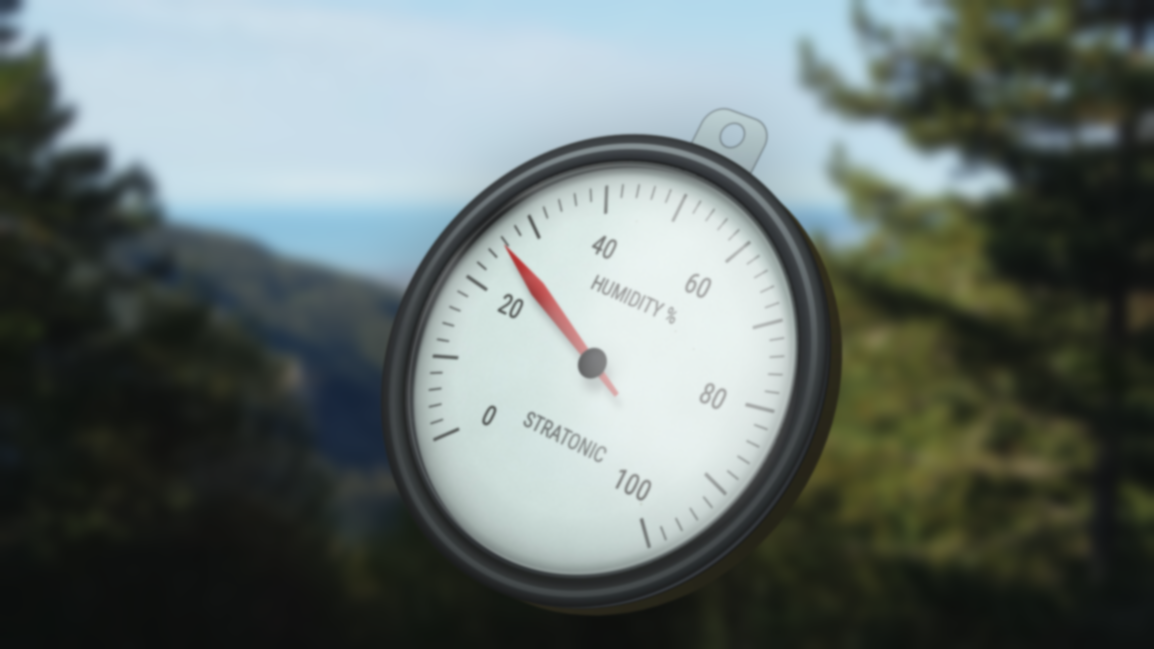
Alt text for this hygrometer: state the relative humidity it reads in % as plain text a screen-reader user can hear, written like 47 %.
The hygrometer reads 26 %
